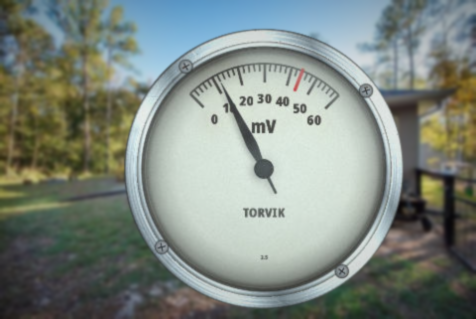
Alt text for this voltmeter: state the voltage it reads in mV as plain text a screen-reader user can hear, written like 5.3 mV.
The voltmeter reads 12 mV
